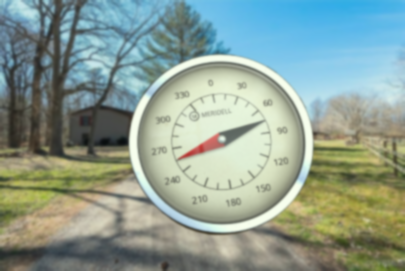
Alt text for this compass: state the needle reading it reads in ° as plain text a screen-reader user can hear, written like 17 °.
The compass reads 255 °
